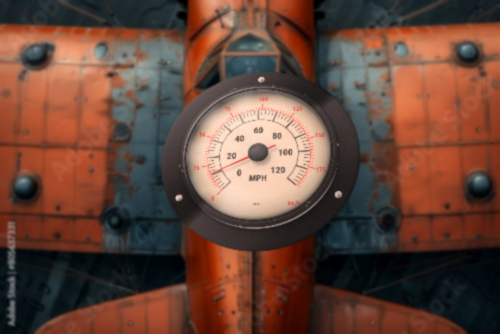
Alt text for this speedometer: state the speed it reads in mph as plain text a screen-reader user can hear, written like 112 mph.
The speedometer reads 10 mph
